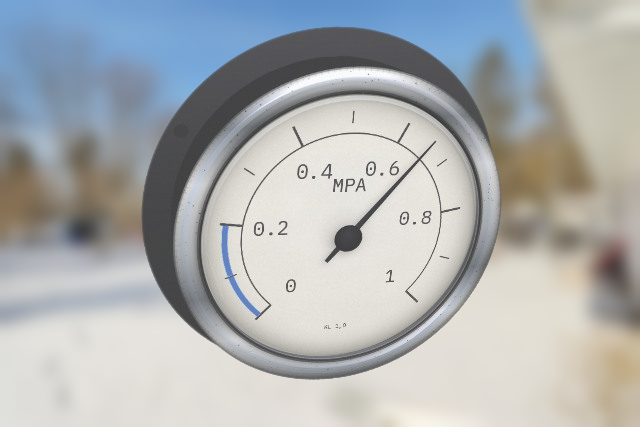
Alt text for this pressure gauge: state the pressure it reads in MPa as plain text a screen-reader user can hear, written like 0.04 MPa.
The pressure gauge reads 0.65 MPa
